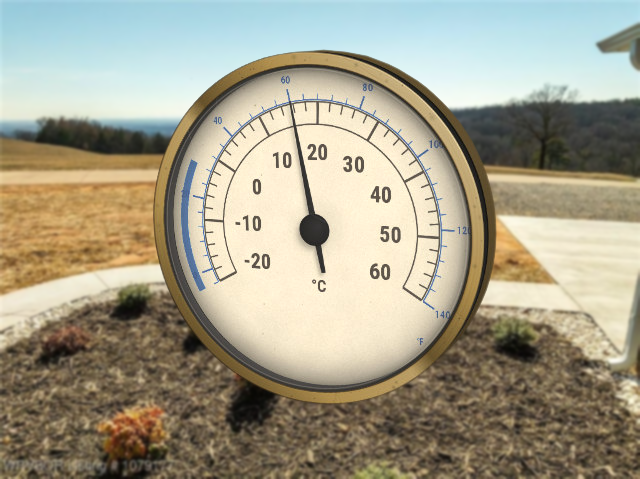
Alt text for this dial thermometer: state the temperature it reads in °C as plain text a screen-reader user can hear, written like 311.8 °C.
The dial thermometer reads 16 °C
